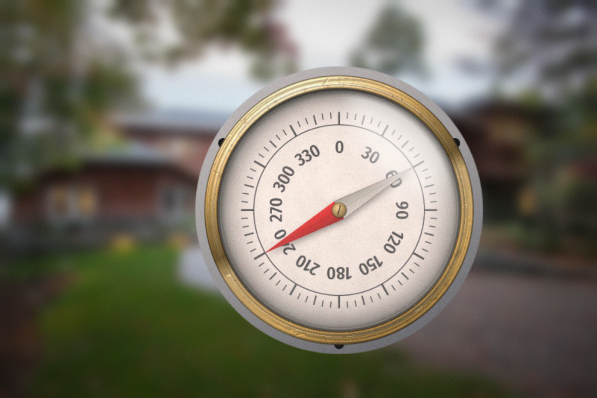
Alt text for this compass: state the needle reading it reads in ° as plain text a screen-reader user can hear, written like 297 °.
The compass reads 240 °
